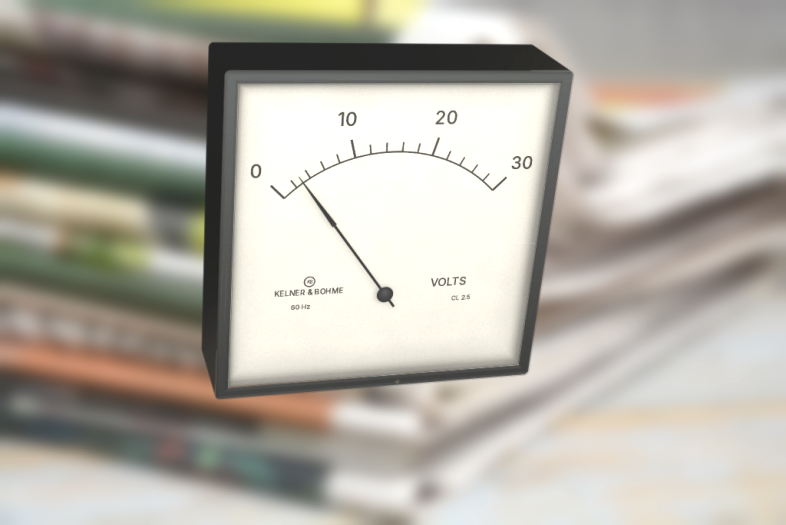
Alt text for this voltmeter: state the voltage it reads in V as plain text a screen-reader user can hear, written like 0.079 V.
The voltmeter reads 3 V
